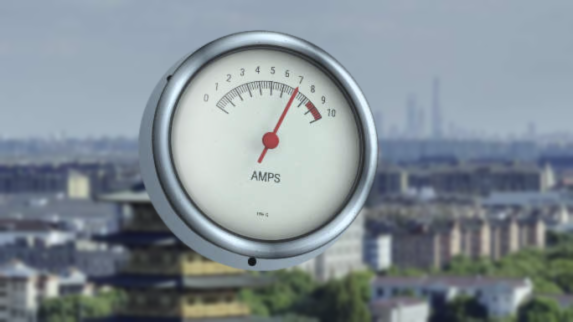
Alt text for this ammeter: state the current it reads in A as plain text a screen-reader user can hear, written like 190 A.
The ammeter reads 7 A
